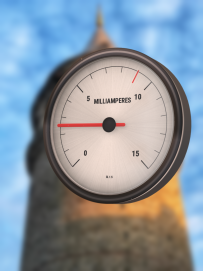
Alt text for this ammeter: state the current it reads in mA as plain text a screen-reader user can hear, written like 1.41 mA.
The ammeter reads 2.5 mA
